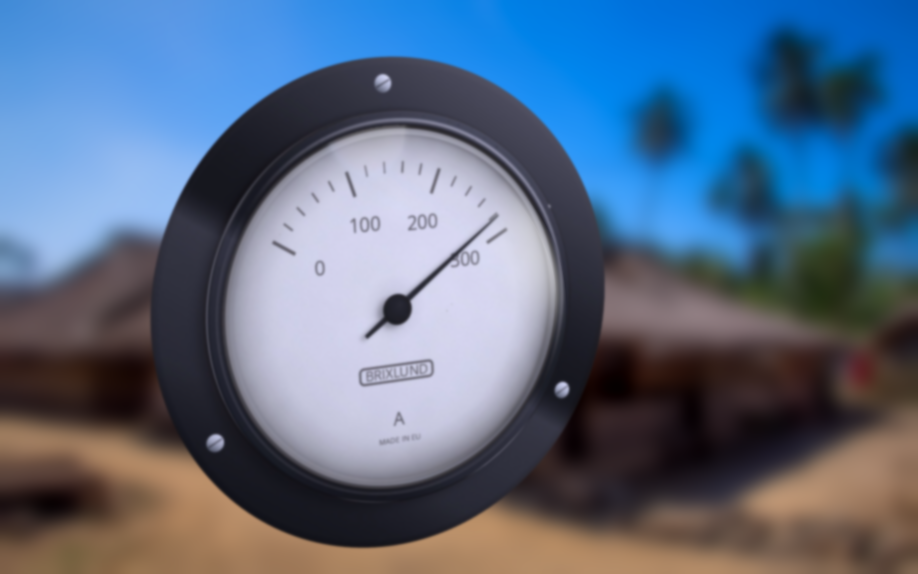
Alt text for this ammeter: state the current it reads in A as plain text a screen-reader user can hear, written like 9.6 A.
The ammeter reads 280 A
